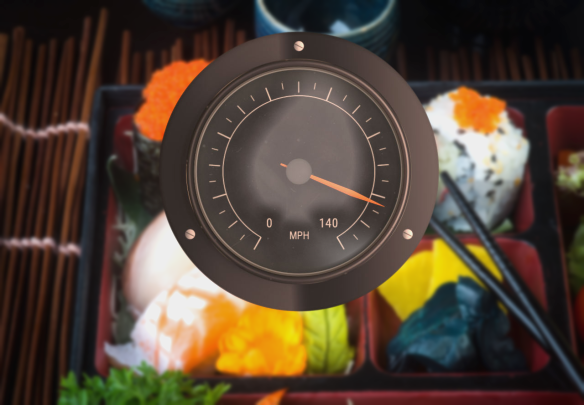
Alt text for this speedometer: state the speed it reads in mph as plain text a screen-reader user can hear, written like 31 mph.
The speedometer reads 122.5 mph
